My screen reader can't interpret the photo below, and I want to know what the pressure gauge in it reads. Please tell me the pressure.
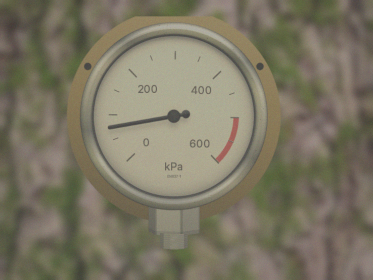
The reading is 75 kPa
